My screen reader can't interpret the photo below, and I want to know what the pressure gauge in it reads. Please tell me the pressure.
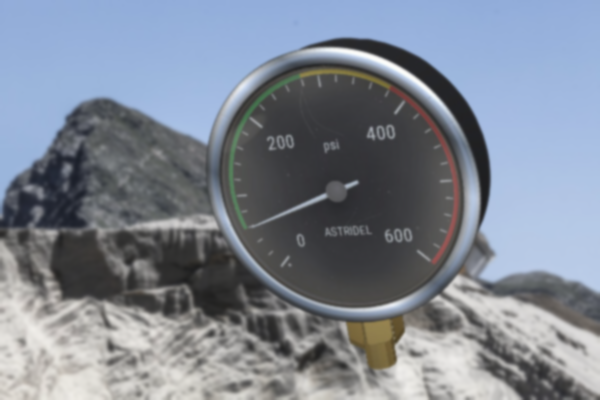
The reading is 60 psi
